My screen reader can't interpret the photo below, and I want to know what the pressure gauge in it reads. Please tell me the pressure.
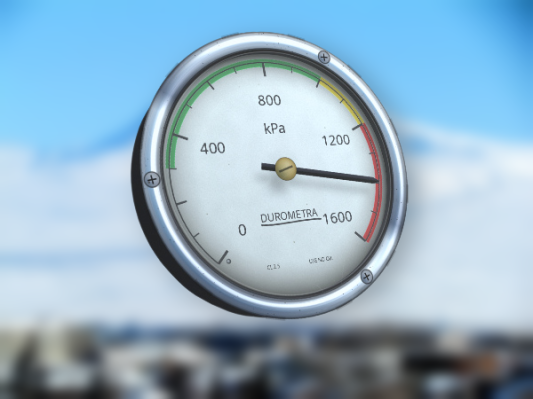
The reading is 1400 kPa
